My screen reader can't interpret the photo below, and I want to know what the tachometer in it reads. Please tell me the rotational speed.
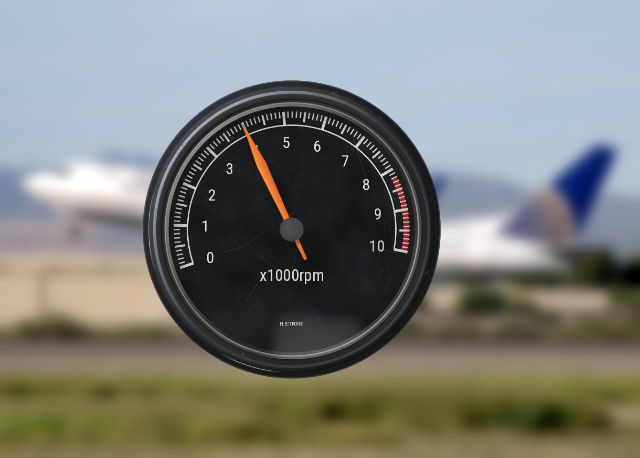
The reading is 4000 rpm
